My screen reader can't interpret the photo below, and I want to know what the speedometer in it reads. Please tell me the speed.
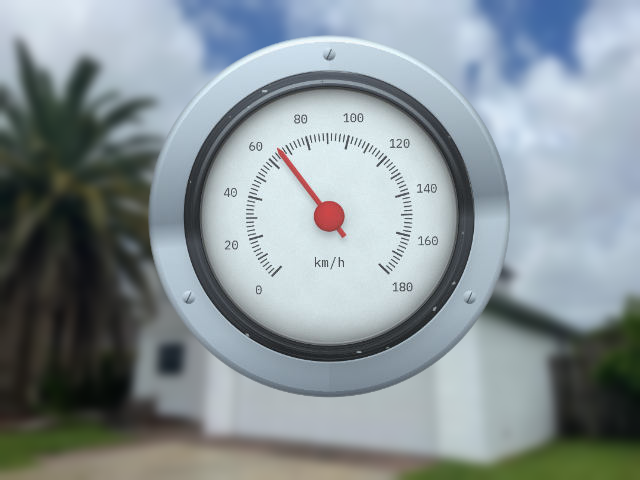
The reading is 66 km/h
